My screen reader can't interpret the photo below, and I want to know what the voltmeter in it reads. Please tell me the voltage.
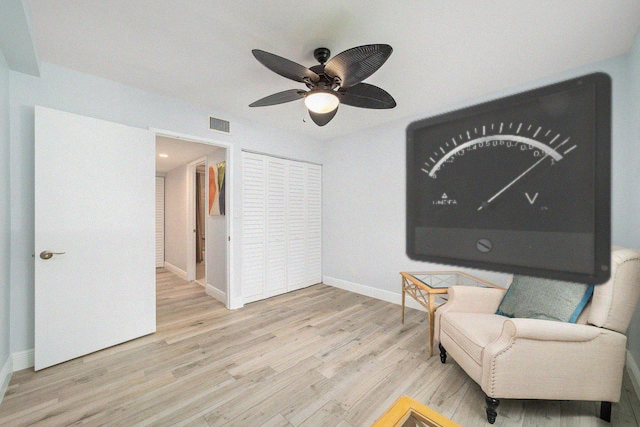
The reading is 0.95 V
